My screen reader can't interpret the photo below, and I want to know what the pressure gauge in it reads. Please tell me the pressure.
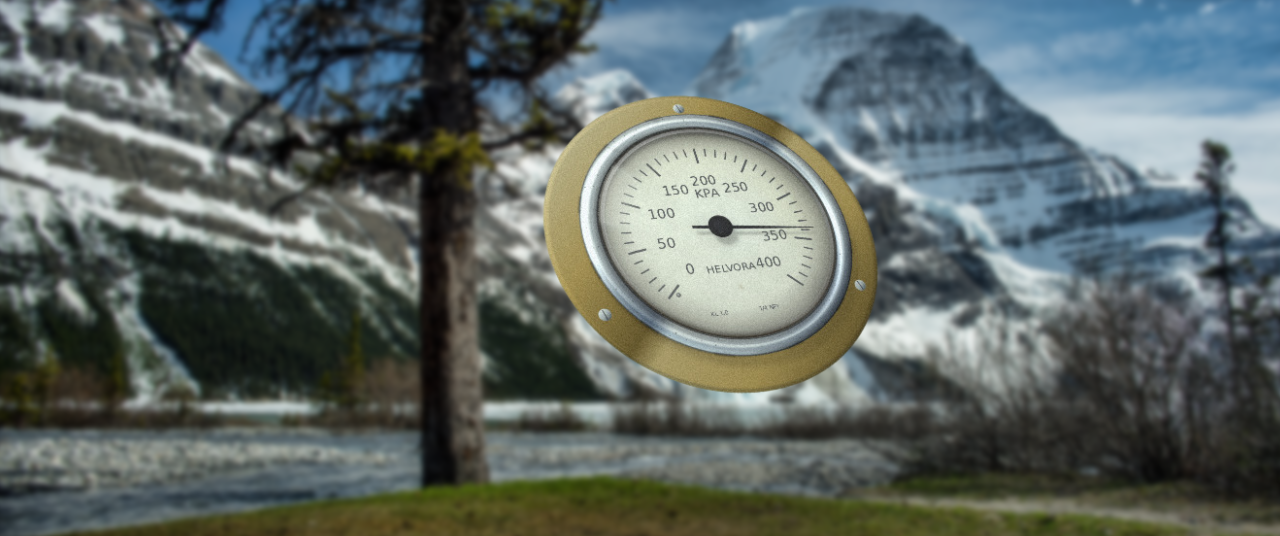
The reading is 340 kPa
